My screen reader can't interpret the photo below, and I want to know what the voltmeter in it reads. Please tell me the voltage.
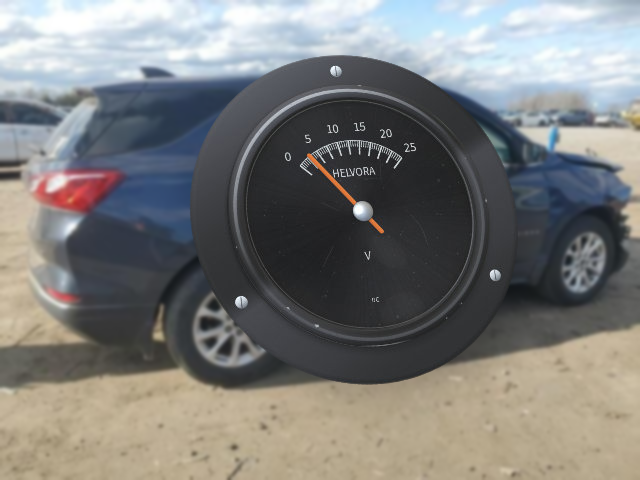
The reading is 2.5 V
